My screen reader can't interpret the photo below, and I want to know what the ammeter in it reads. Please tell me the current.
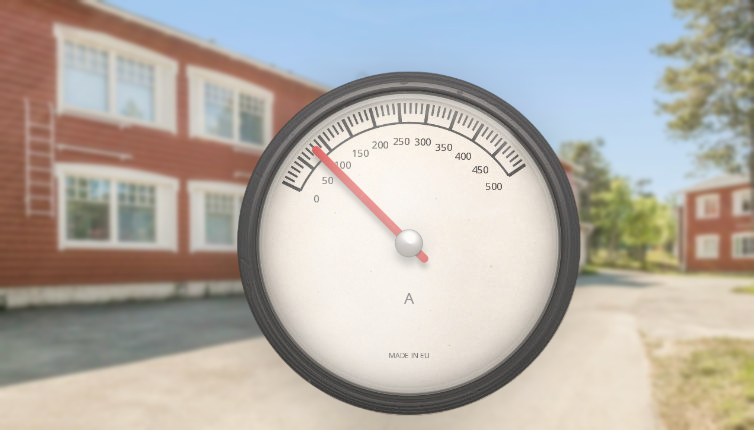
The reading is 80 A
